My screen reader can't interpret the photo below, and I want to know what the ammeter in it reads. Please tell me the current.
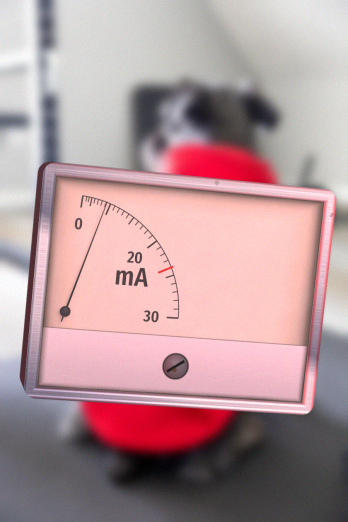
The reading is 9 mA
